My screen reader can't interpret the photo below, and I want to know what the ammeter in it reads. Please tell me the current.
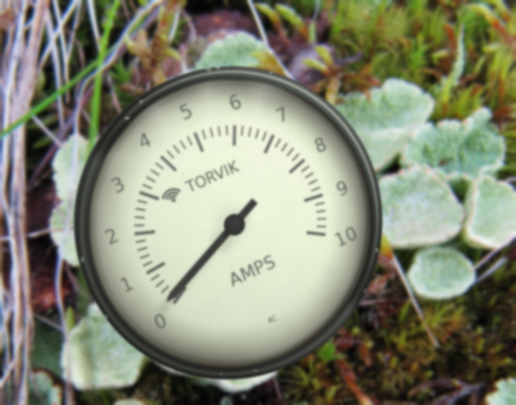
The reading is 0.2 A
